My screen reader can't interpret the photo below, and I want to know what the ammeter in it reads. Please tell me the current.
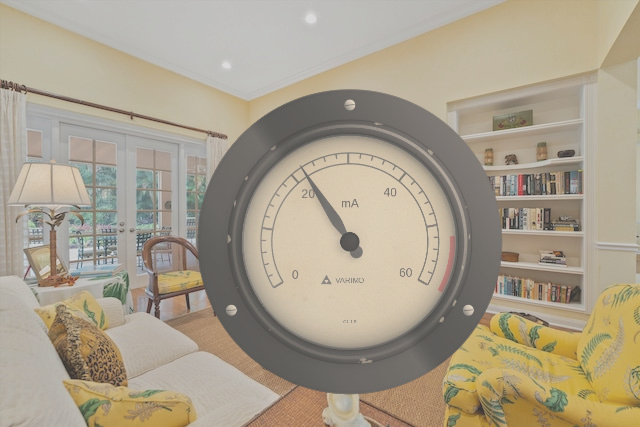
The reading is 22 mA
